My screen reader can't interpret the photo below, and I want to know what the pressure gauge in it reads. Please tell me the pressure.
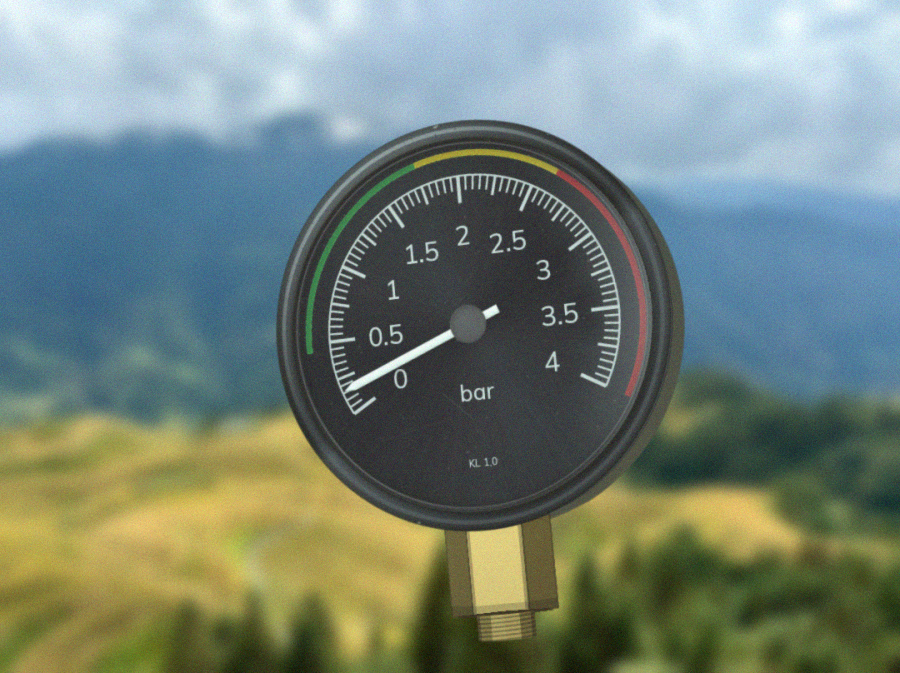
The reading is 0.15 bar
